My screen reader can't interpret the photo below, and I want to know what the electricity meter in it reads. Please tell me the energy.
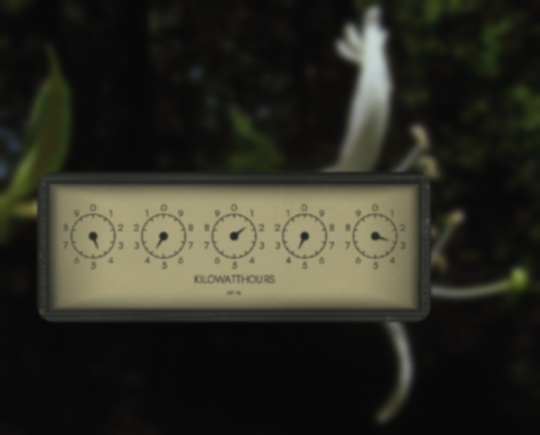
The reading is 44143 kWh
